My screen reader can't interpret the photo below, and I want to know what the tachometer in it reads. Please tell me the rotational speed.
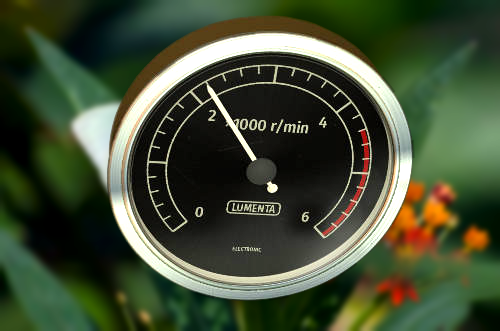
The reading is 2200 rpm
